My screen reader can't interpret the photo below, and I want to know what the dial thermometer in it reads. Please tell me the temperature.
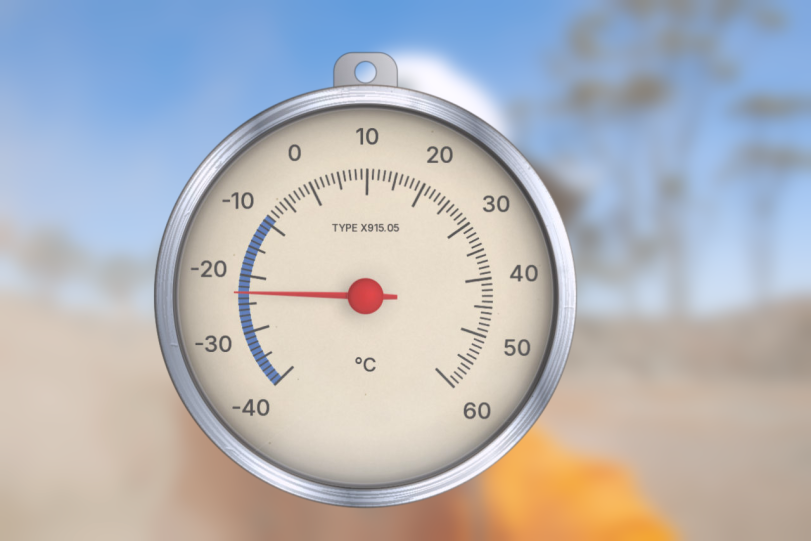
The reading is -23 °C
